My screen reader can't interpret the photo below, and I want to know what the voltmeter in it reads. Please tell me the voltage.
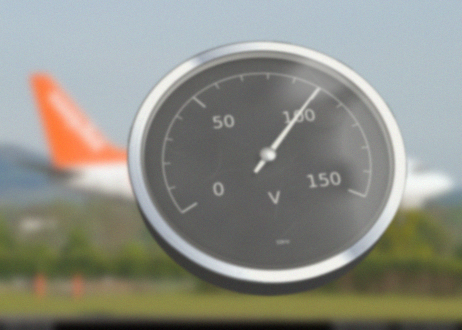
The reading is 100 V
